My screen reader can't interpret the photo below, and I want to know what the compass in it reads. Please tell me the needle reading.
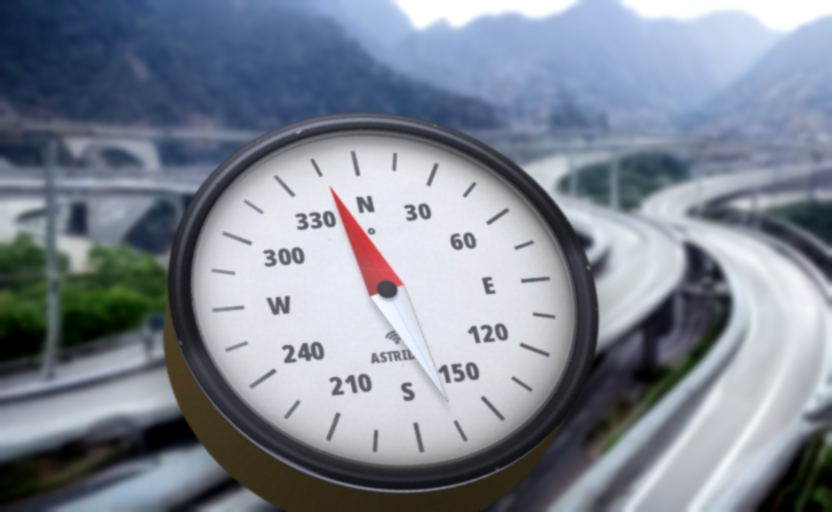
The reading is 345 °
